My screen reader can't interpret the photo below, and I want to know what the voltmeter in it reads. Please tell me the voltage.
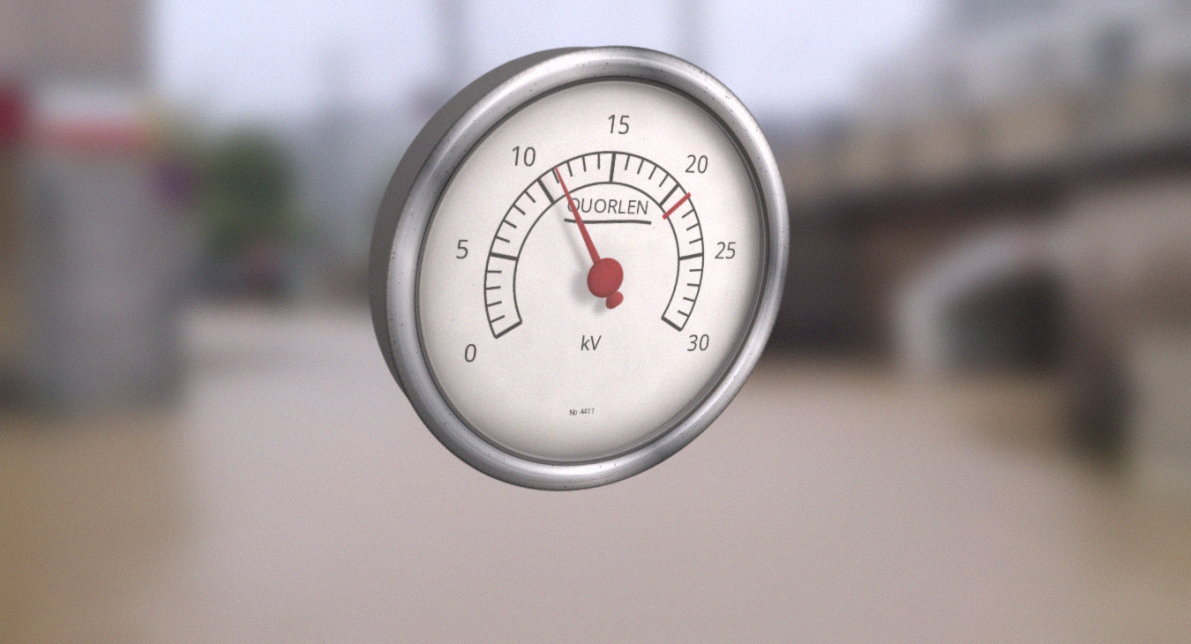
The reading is 11 kV
